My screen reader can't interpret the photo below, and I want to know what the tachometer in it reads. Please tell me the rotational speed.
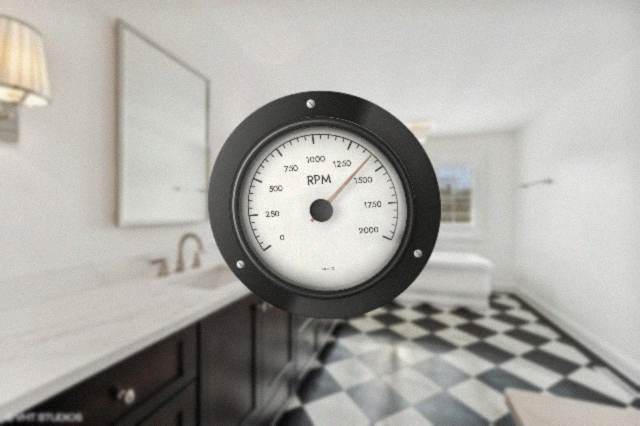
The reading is 1400 rpm
